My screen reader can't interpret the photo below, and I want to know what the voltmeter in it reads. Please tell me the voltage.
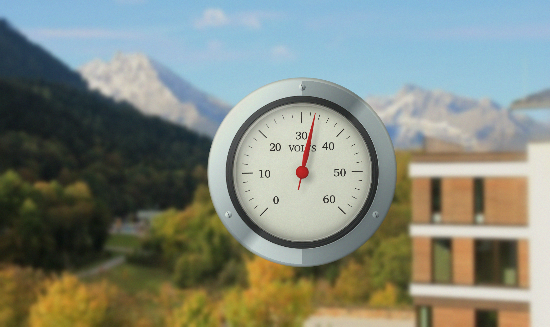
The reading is 33 V
